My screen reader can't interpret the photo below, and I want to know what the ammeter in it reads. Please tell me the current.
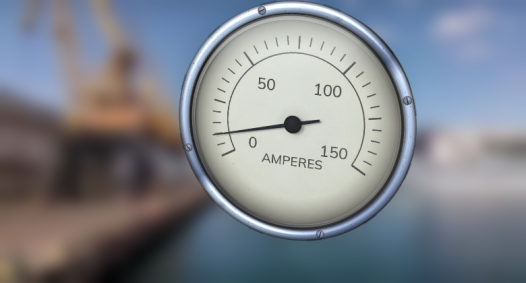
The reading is 10 A
